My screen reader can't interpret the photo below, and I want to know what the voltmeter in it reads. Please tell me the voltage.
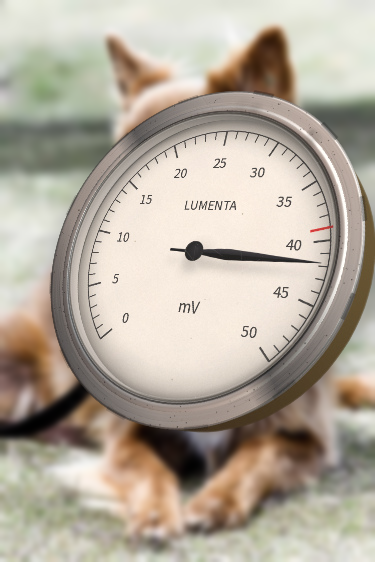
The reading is 42 mV
